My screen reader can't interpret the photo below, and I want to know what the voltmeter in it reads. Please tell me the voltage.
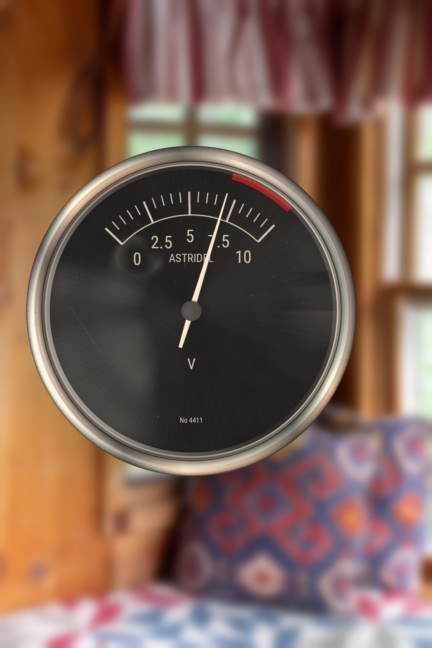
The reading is 7 V
